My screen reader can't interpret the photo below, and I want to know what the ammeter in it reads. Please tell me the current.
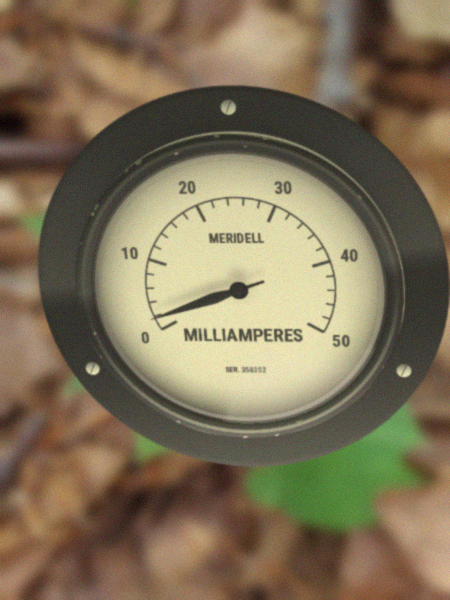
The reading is 2 mA
